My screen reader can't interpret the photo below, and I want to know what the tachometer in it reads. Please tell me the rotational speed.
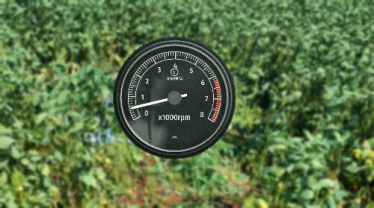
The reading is 500 rpm
